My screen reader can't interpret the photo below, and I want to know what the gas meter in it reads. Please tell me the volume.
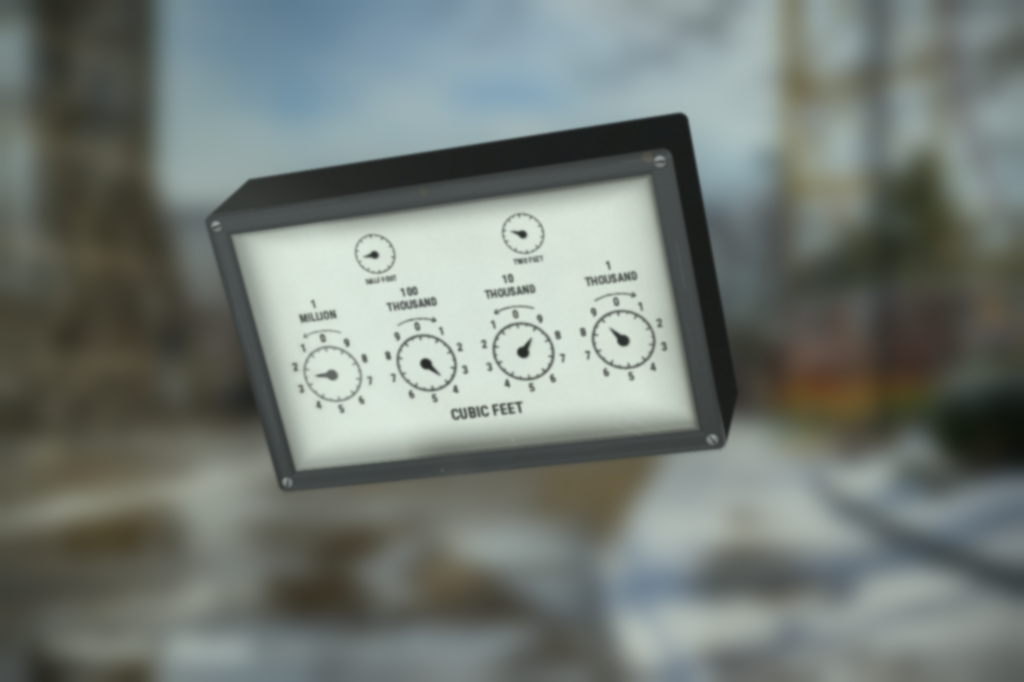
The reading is 238900 ft³
